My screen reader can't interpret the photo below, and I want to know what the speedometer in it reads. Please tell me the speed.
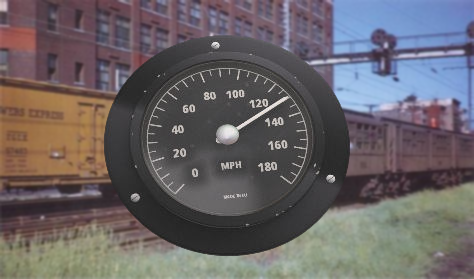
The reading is 130 mph
